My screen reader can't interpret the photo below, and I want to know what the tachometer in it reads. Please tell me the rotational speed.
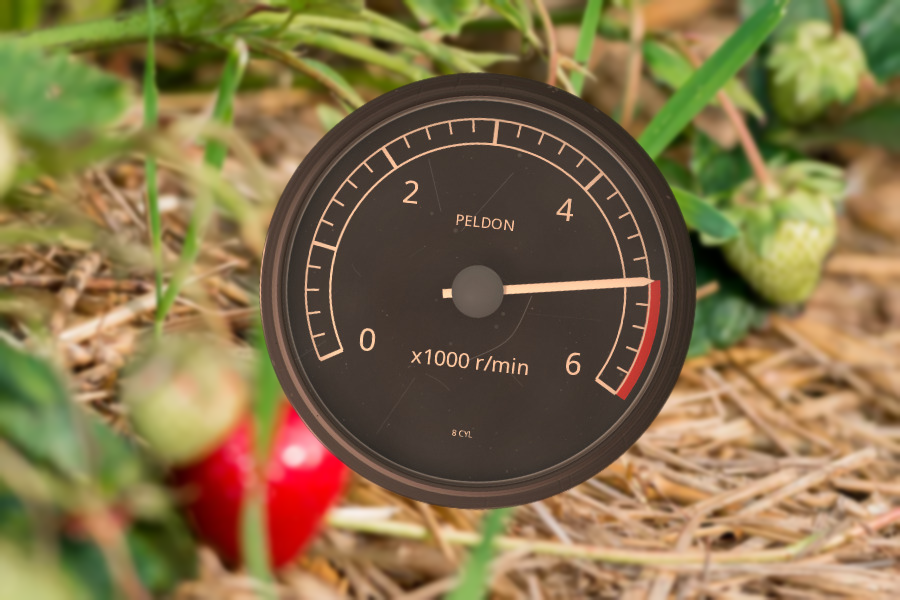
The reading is 5000 rpm
